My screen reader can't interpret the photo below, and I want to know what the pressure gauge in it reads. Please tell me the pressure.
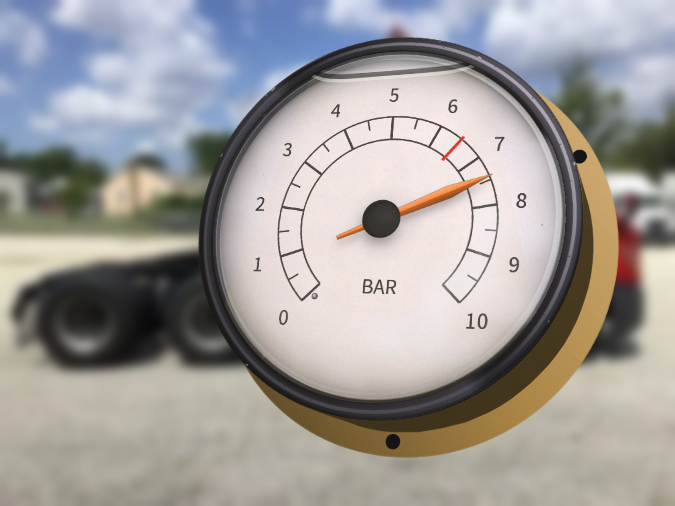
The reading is 7.5 bar
